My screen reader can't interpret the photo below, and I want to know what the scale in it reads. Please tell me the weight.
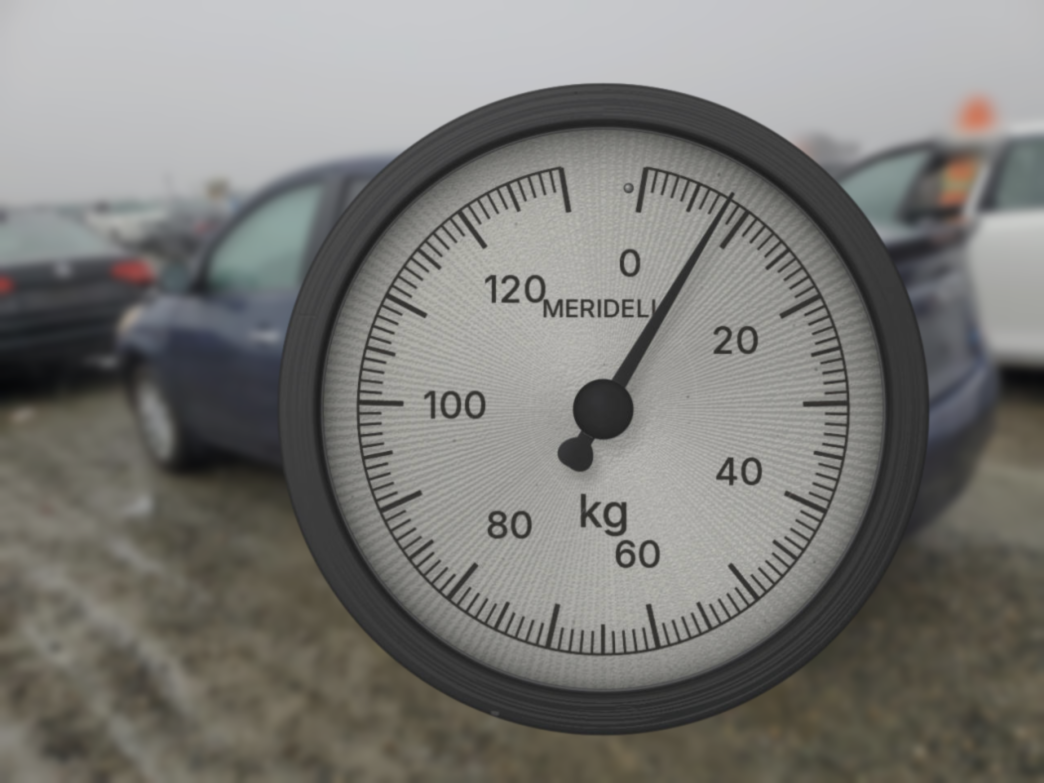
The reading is 8 kg
